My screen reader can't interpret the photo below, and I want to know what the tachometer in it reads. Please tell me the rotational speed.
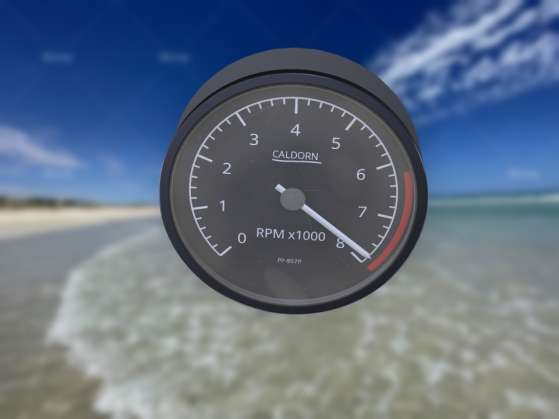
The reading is 7800 rpm
